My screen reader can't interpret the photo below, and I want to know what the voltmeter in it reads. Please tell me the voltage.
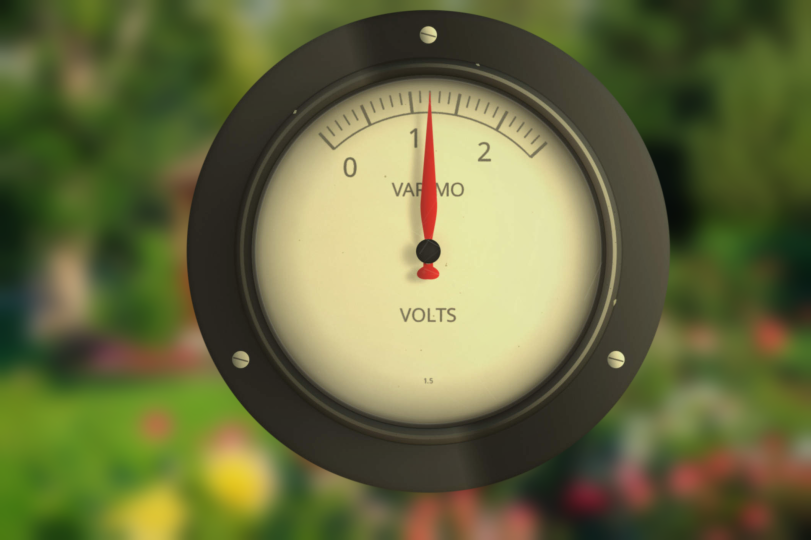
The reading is 1.2 V
